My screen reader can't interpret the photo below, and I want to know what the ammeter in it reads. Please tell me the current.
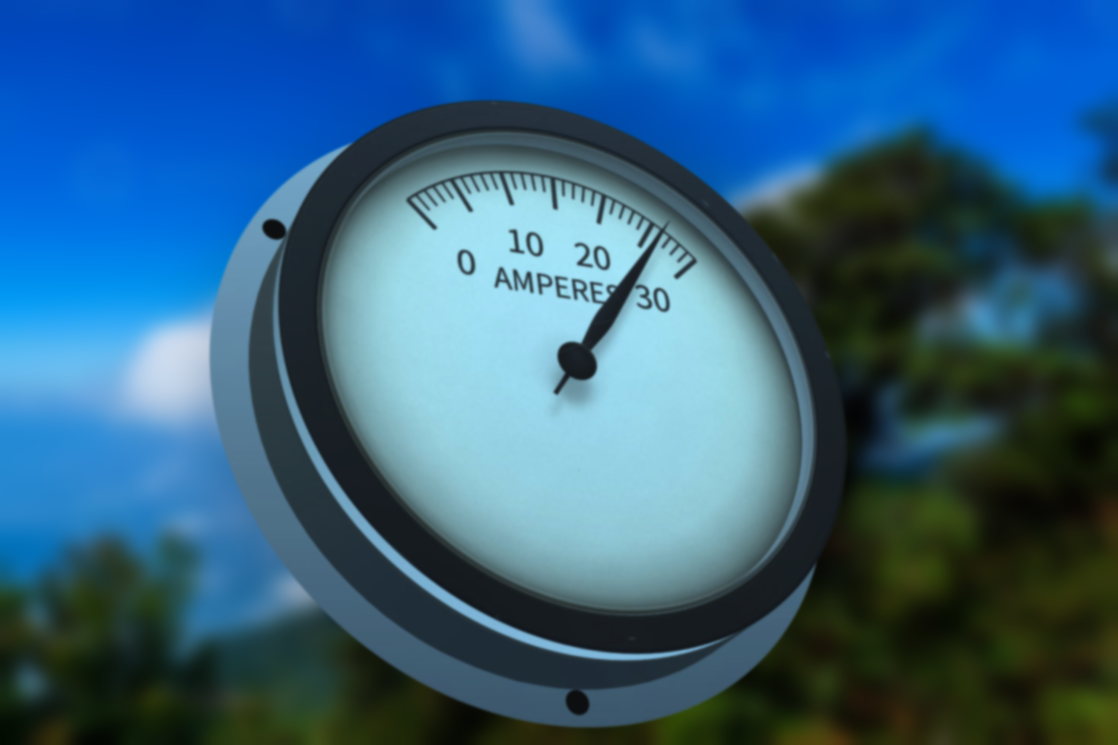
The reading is 26 A
